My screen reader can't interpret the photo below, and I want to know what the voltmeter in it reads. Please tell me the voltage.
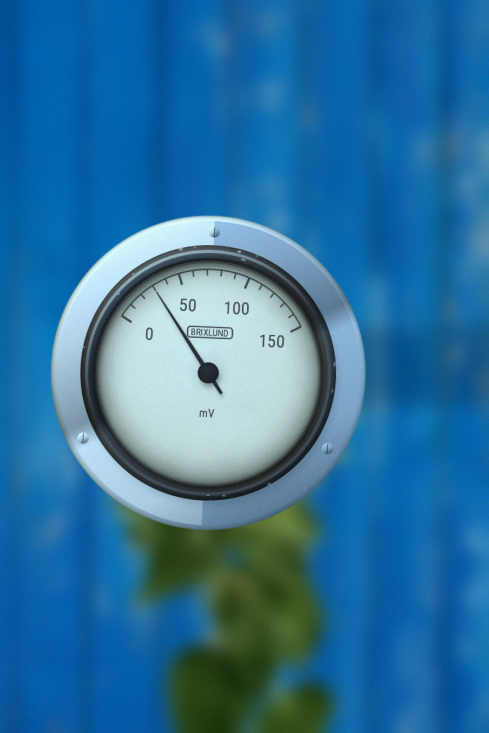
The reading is 30 mV
